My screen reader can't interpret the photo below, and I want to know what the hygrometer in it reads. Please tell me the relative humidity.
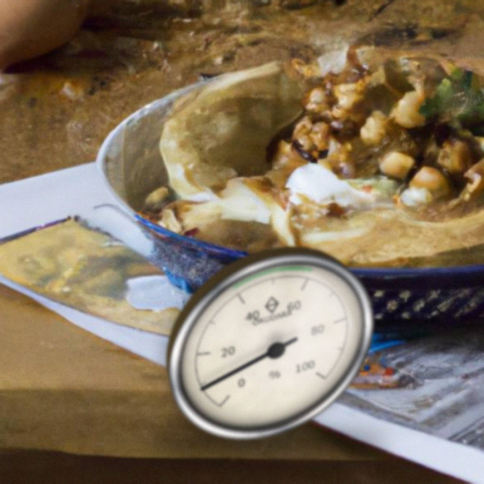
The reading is 10 %
